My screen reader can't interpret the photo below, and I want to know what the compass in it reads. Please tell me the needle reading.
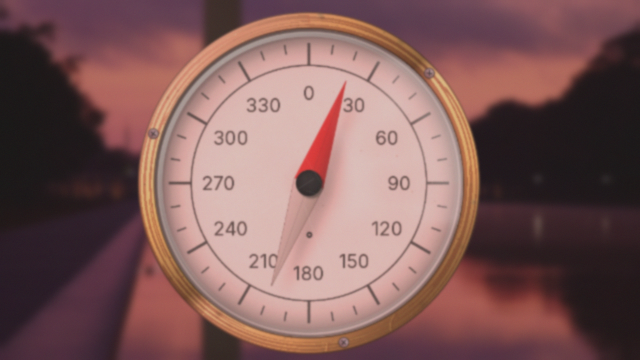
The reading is 20 °
